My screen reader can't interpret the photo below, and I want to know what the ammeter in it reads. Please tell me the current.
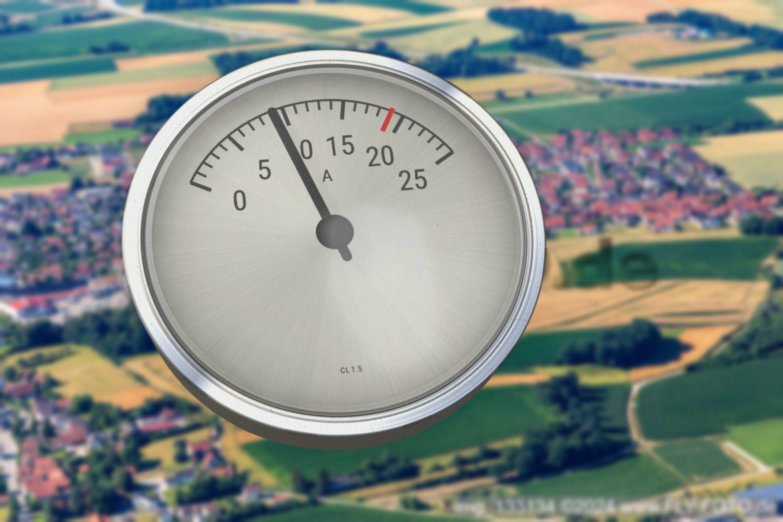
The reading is 9 A
